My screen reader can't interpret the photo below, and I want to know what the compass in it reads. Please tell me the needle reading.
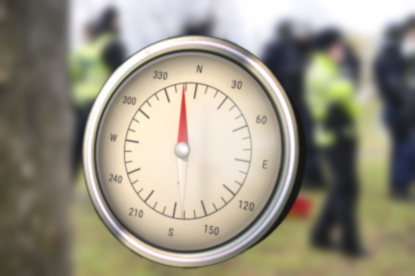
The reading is 350 °
